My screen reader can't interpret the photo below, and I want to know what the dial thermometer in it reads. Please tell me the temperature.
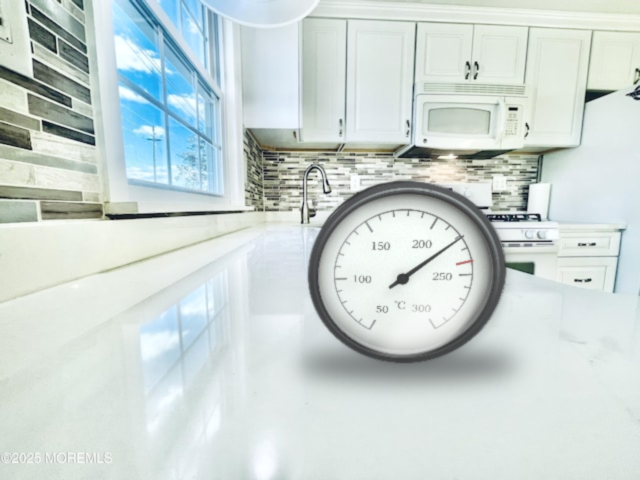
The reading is 220 °C
